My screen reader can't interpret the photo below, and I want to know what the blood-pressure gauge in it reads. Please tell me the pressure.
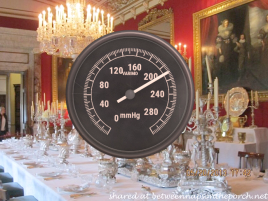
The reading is 210 mmHg
